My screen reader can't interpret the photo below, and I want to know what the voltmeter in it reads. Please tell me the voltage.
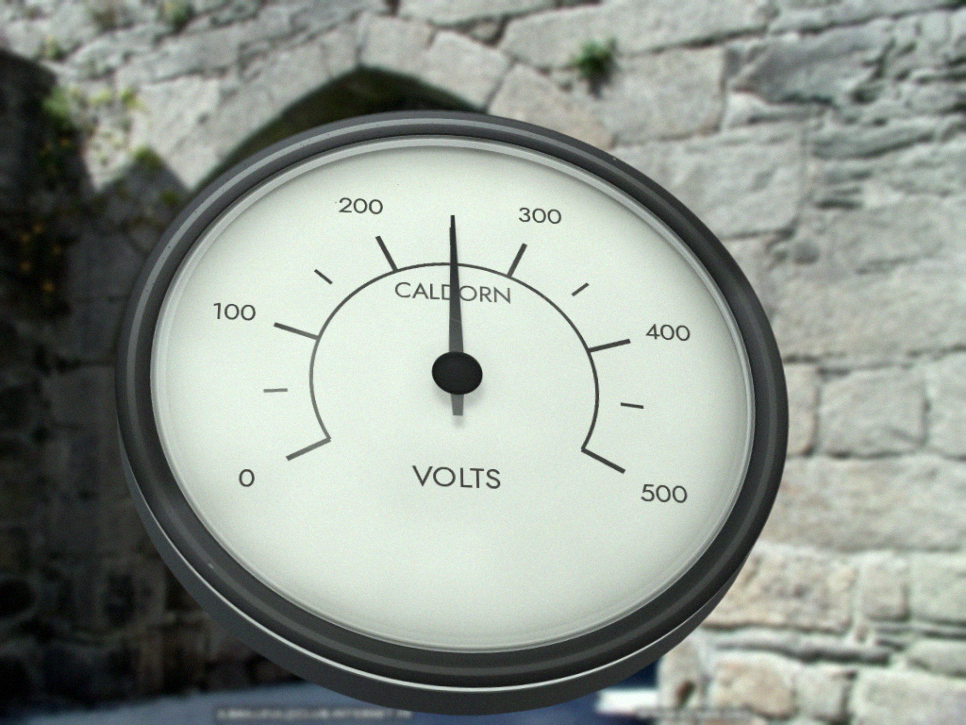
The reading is 250 V
